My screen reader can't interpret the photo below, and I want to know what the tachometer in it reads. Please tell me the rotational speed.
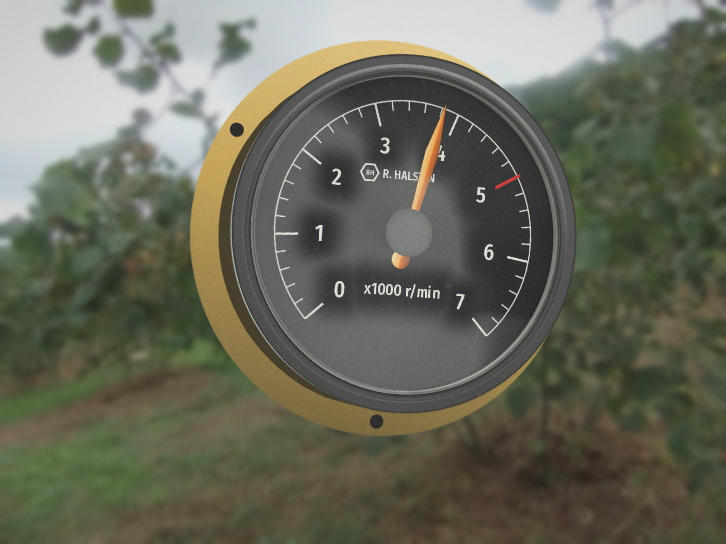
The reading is 3800 rpm
